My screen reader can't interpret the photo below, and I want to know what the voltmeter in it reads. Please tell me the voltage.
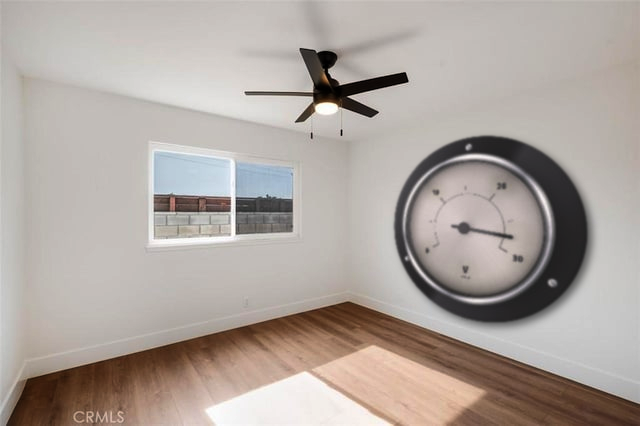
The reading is 27.5 V
